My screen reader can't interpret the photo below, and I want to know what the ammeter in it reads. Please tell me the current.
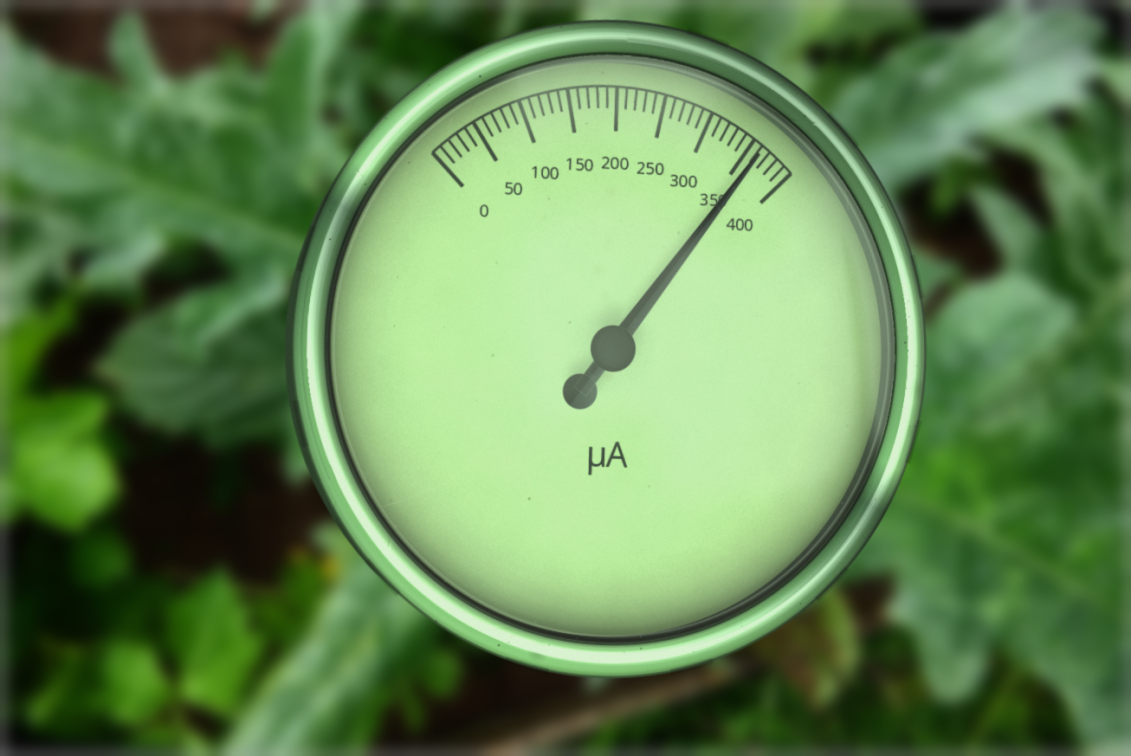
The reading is 360 µA
